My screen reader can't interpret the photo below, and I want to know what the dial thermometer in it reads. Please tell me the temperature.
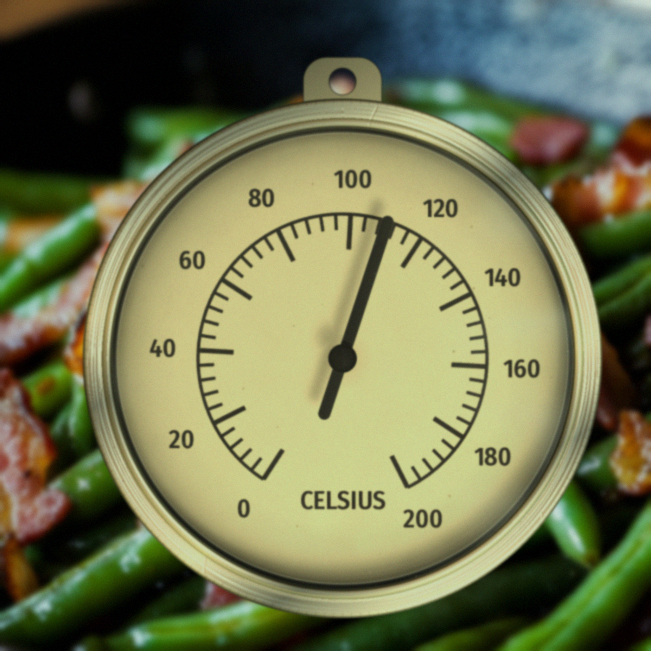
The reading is 110 °C
